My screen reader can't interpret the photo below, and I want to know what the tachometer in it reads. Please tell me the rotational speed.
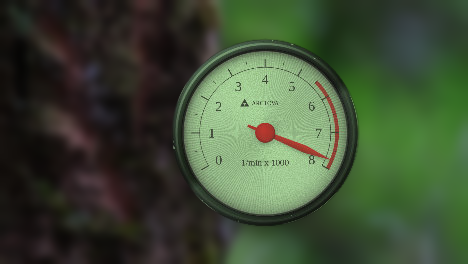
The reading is 7750 rpm
